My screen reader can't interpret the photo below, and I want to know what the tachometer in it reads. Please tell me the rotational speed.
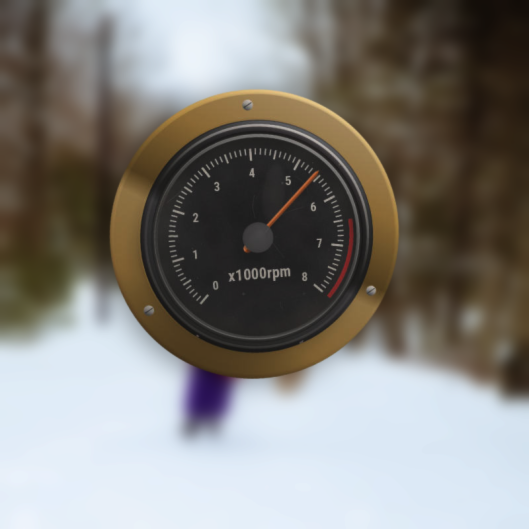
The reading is 5400 rpm
